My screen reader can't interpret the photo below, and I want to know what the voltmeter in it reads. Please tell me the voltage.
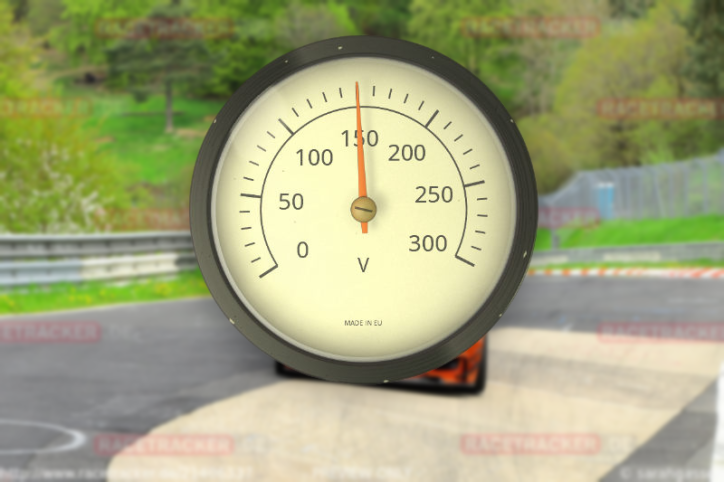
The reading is 150 V
